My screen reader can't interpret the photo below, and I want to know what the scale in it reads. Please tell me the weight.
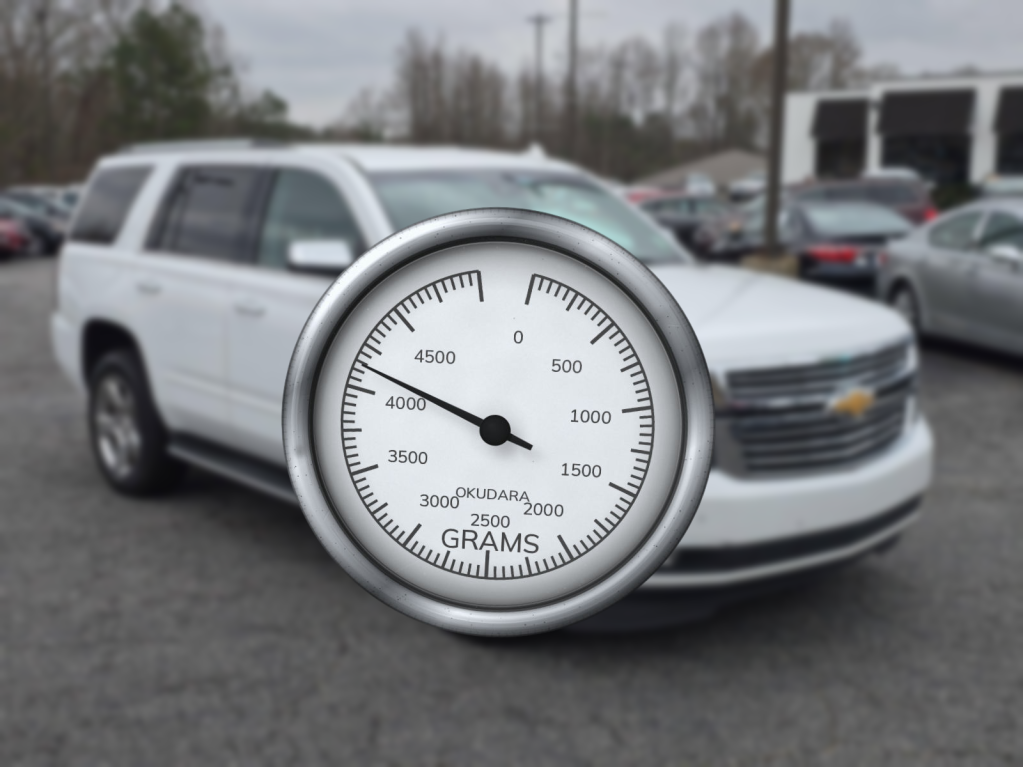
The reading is 4150 g
